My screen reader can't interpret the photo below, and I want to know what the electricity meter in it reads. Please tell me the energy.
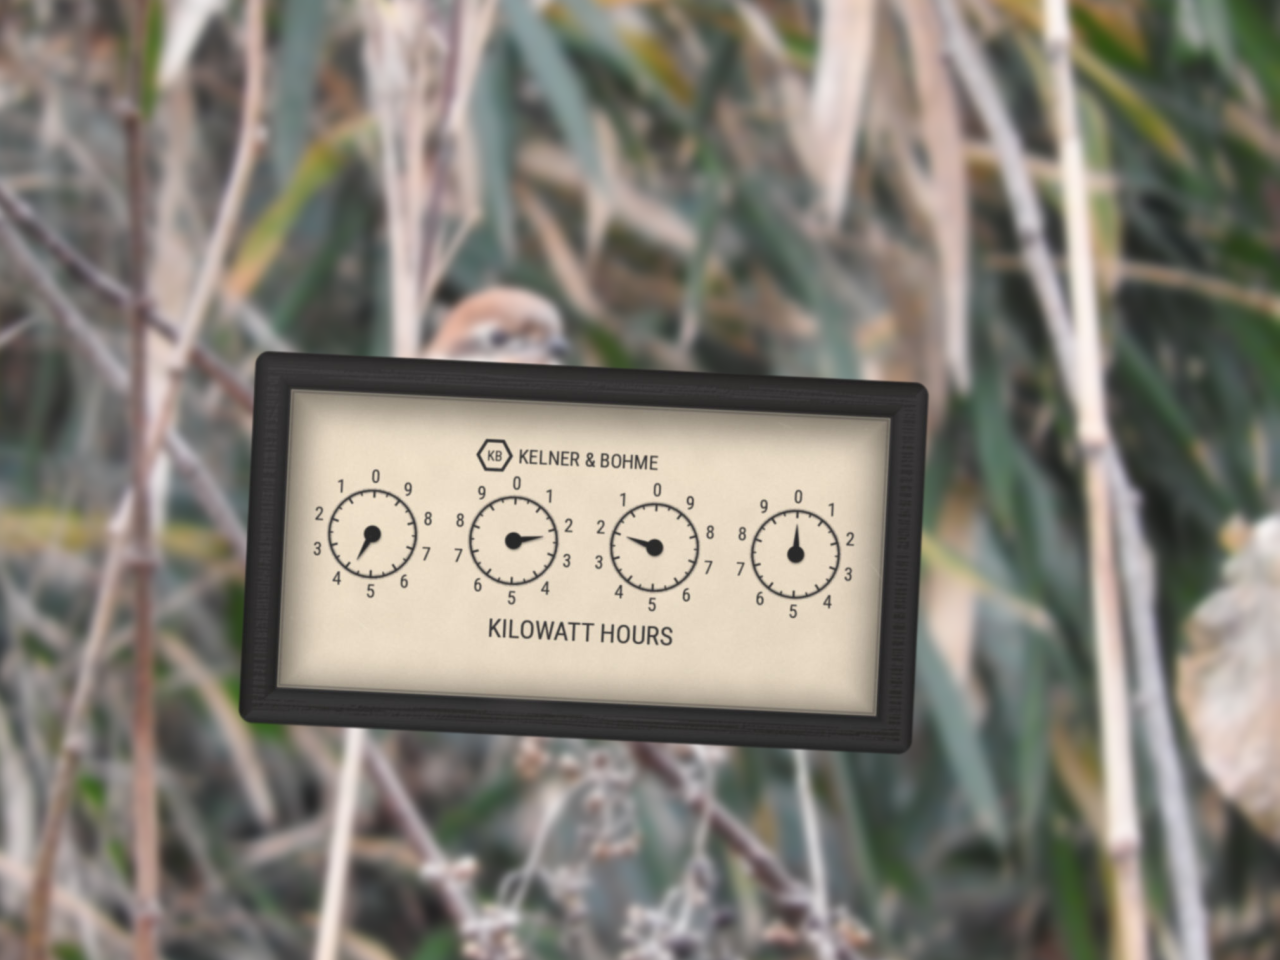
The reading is 4220 kWh
